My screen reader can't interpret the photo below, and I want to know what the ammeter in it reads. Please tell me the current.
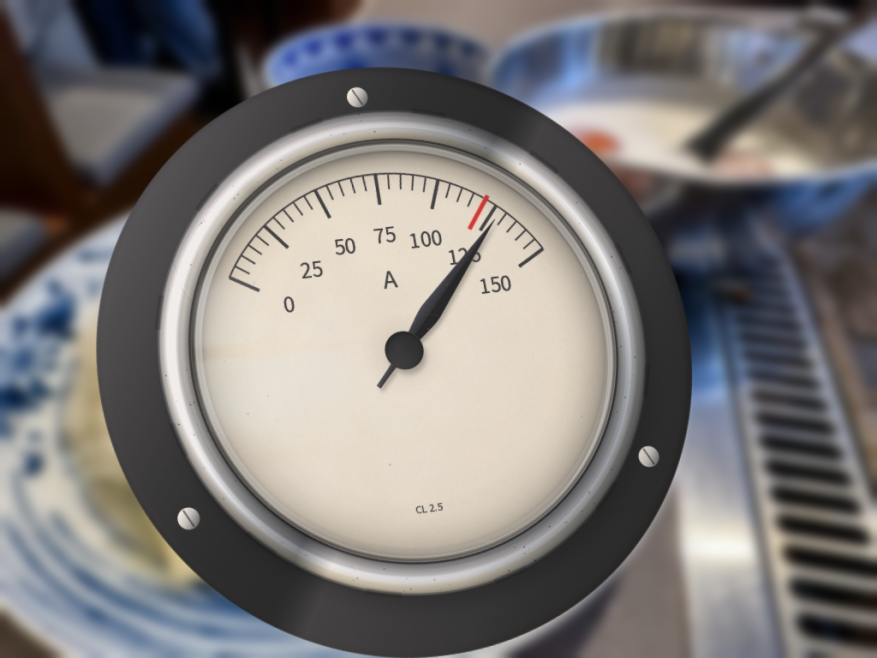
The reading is 127.5 A
